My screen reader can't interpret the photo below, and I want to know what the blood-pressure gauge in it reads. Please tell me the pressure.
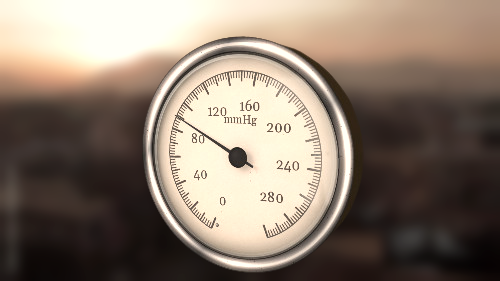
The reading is 90 mmHg
